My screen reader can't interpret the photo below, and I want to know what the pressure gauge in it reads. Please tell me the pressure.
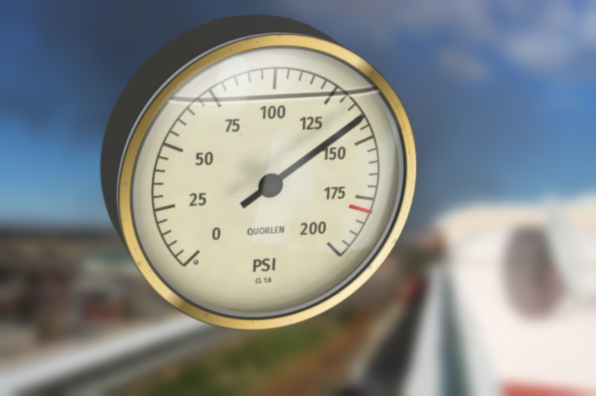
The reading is 140 psi
